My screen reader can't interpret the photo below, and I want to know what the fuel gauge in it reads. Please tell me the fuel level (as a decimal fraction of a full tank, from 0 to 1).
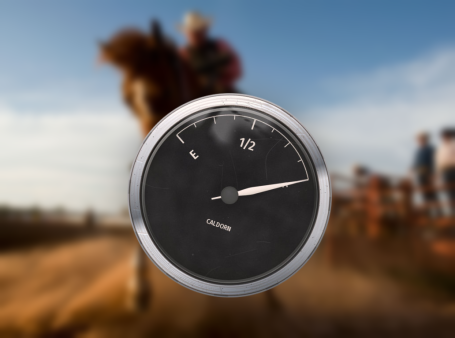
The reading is 1
